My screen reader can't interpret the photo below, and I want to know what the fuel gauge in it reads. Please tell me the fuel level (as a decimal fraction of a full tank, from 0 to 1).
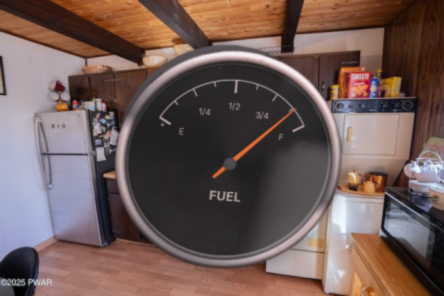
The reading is 0.875
